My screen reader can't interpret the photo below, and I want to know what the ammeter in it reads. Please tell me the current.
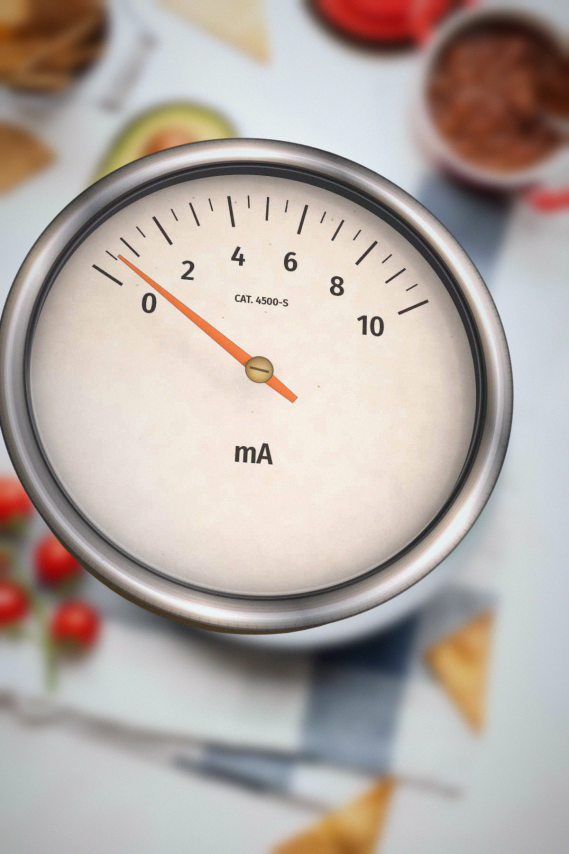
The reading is 0.5 mA
